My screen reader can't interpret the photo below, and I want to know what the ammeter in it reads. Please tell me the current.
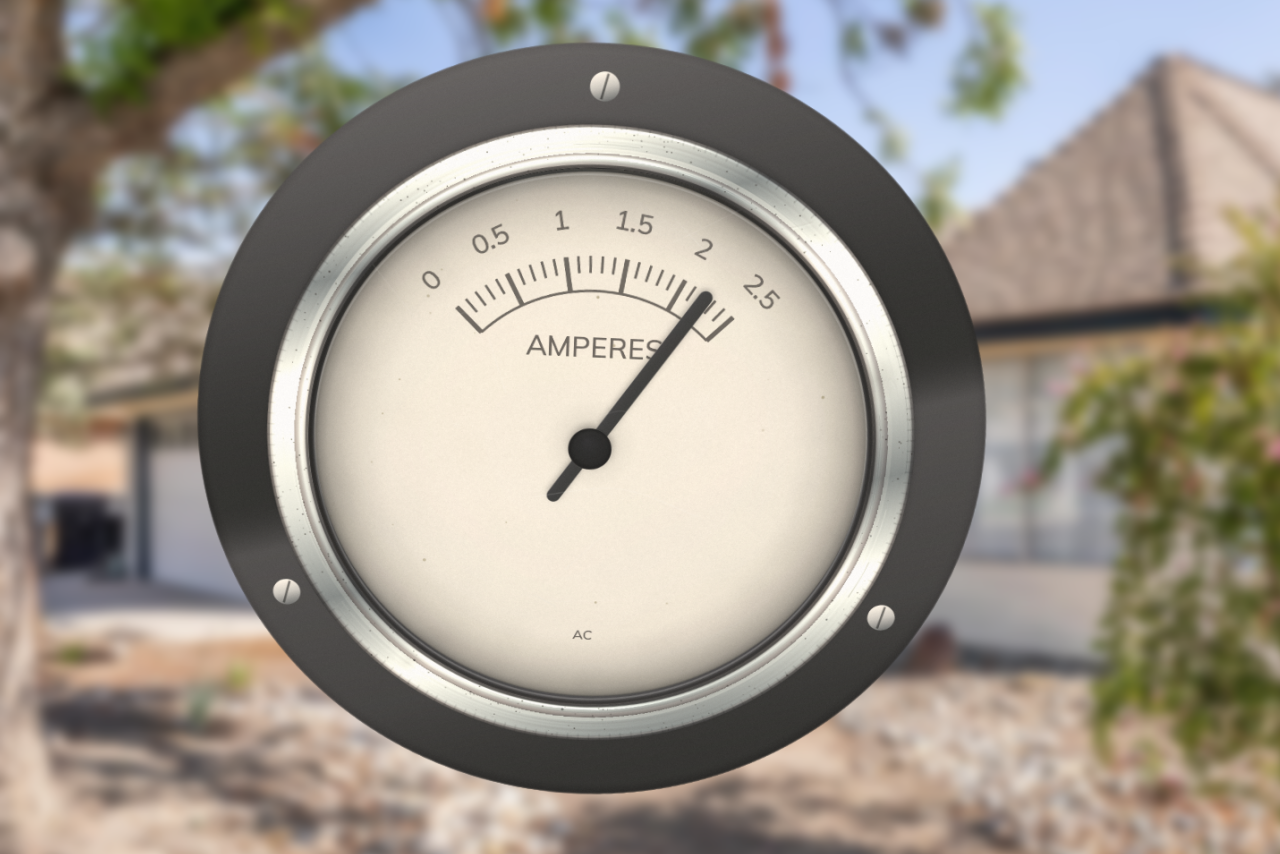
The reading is 2.2 A
